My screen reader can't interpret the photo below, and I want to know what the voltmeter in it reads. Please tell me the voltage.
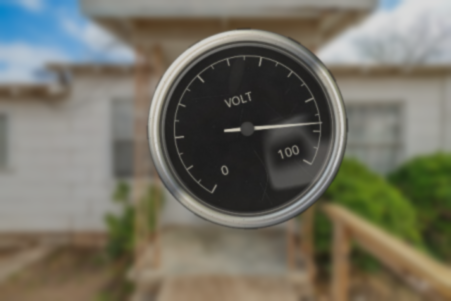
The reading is 87.5 V
